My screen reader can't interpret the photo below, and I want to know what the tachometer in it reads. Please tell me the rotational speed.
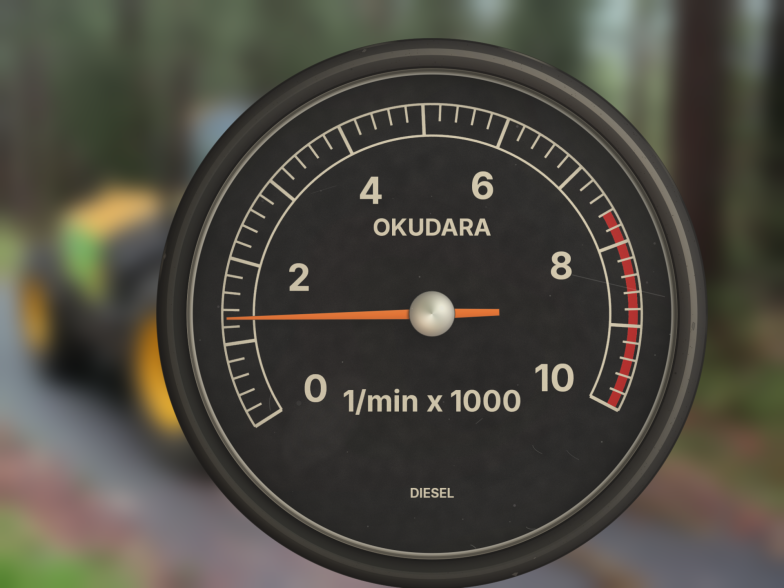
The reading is 1300 rpm
